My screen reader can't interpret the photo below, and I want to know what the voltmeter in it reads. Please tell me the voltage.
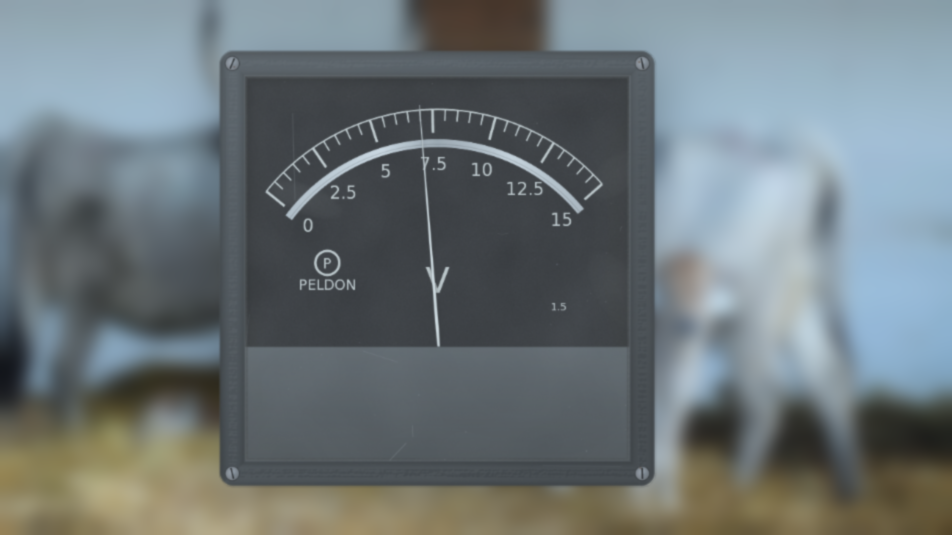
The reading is 7 V
